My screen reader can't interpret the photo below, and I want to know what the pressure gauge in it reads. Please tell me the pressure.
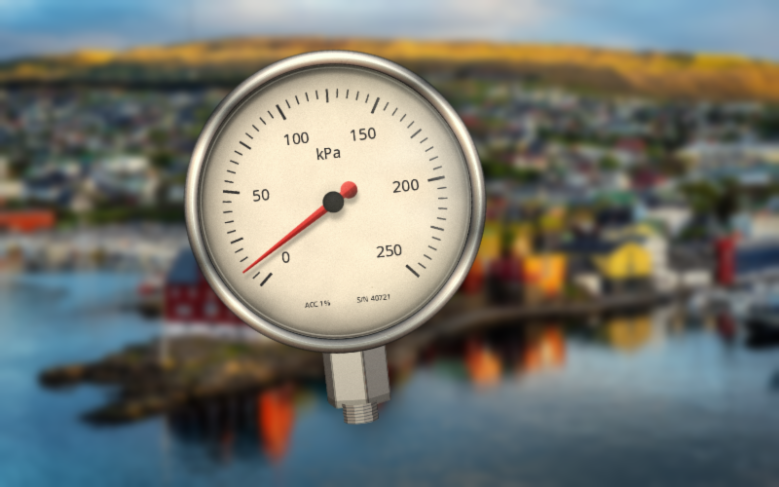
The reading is 10 kPa
